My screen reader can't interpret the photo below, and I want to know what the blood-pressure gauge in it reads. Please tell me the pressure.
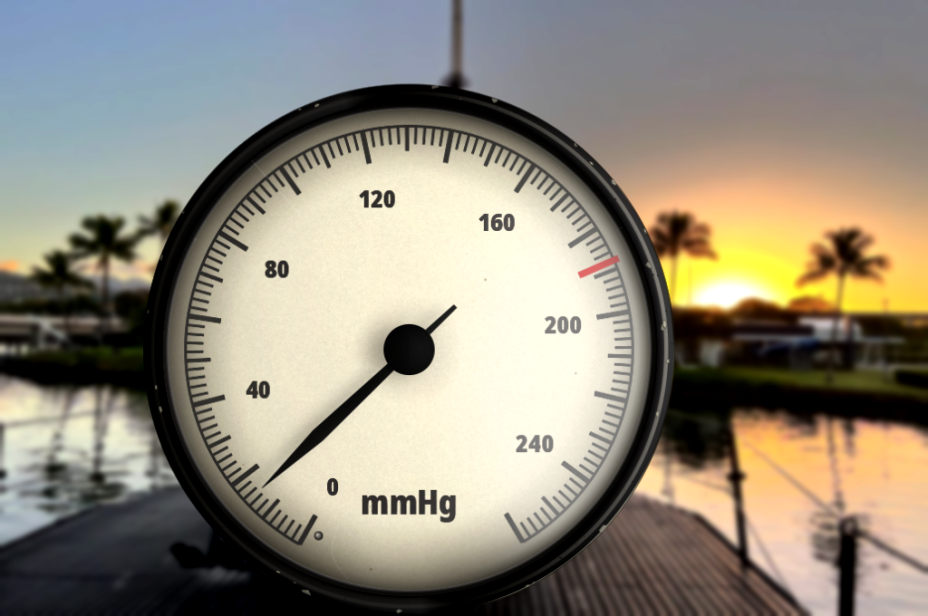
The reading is 15 mmHg
